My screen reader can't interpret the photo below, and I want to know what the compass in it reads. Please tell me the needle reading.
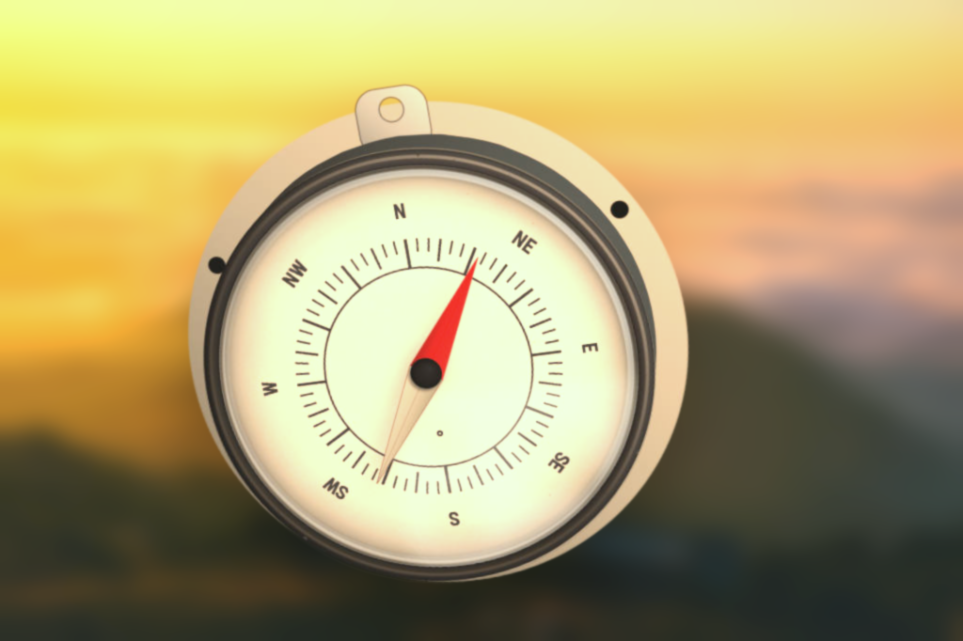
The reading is 32.5 °
